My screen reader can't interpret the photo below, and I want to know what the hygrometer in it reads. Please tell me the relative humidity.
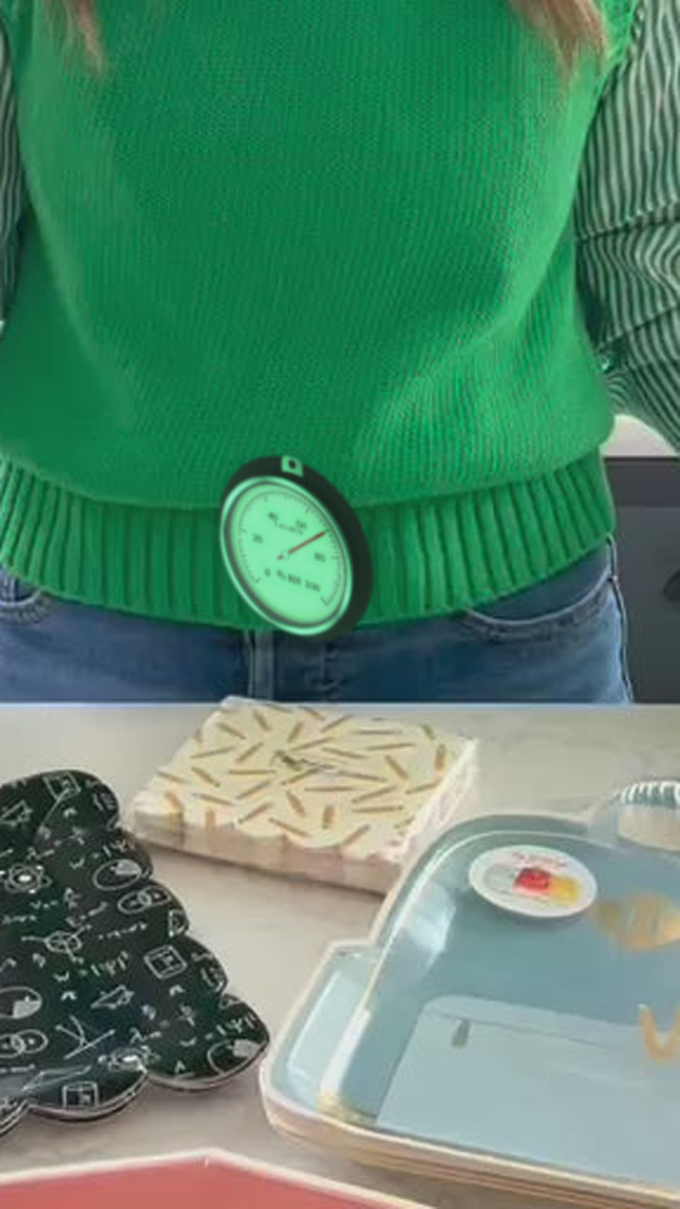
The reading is 70 %
